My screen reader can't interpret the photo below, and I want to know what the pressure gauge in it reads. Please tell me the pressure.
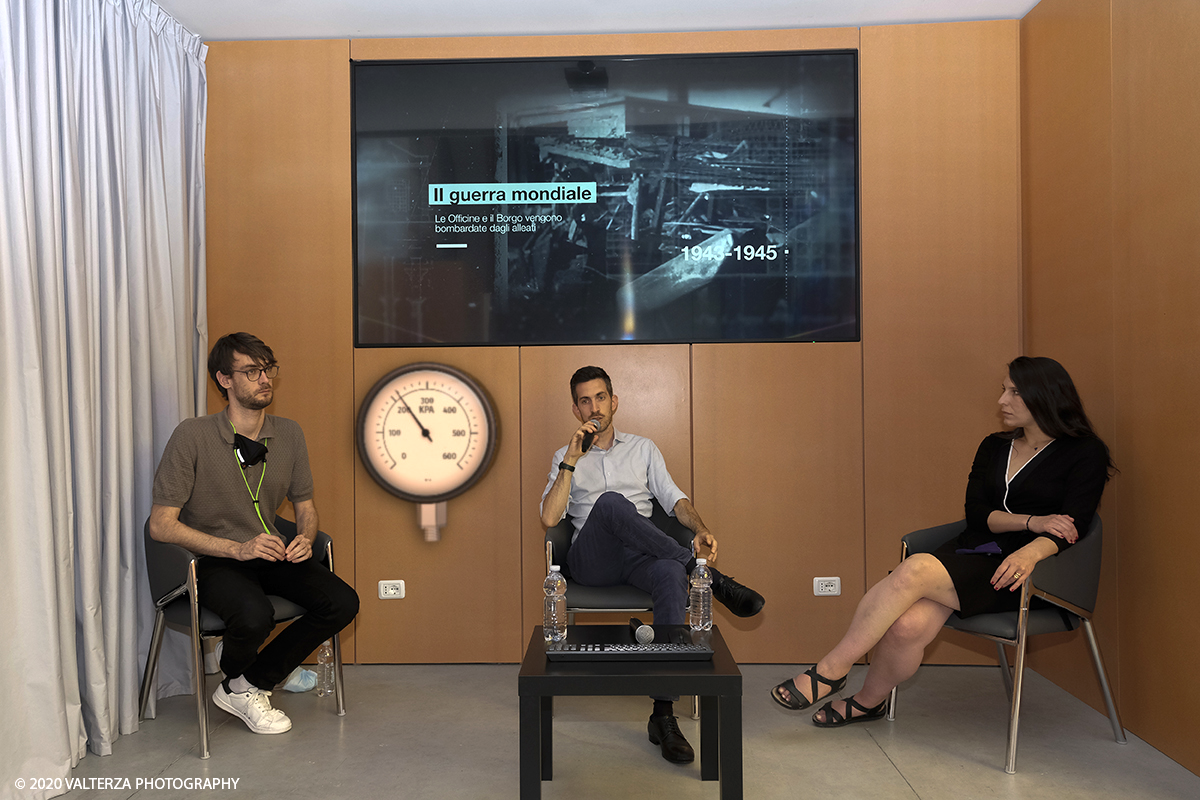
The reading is 220 kPa
